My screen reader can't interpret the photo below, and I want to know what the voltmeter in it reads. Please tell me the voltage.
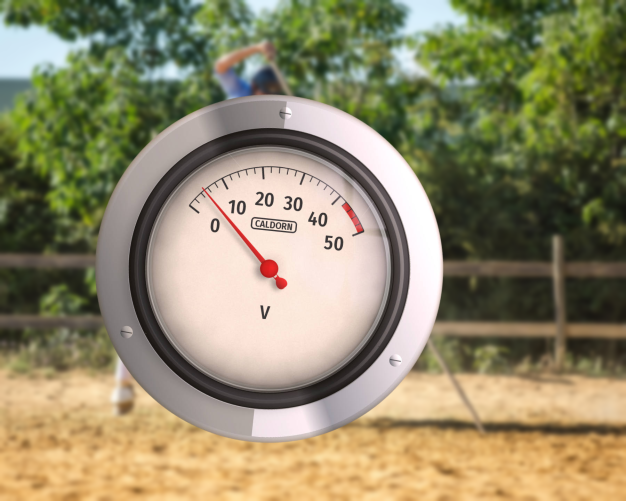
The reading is 5 V
